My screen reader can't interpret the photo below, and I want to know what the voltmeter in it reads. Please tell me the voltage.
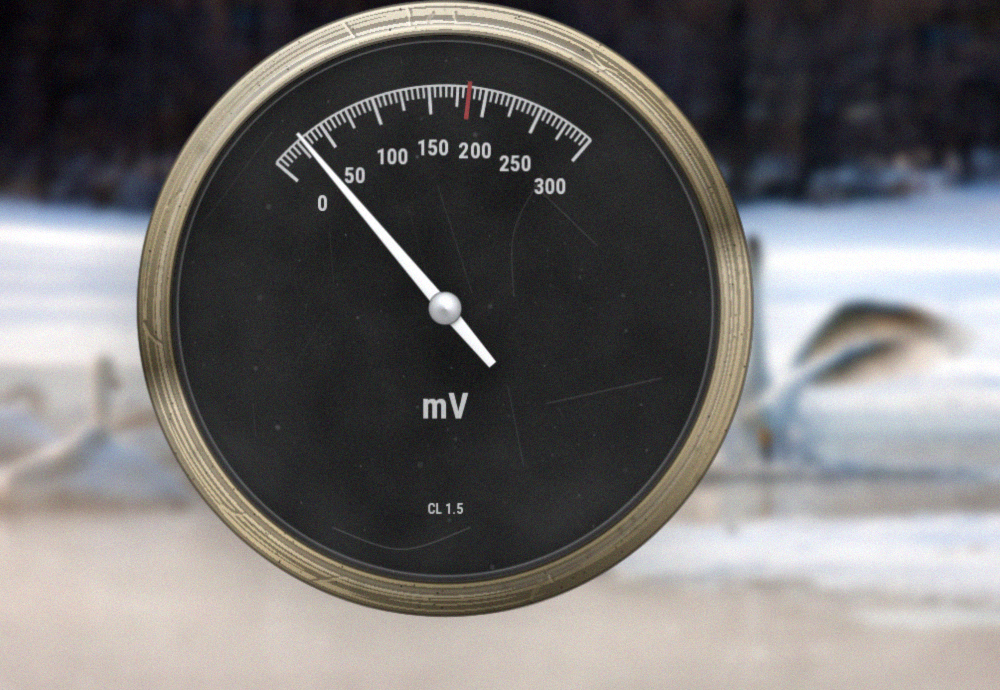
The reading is 30 mV
